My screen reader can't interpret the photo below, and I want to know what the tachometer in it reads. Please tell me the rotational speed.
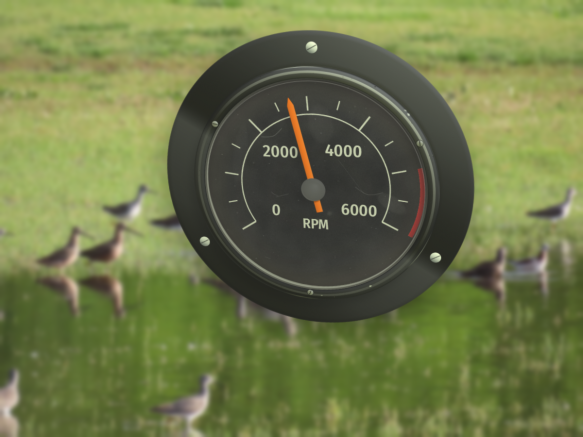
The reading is 2750 rpm
